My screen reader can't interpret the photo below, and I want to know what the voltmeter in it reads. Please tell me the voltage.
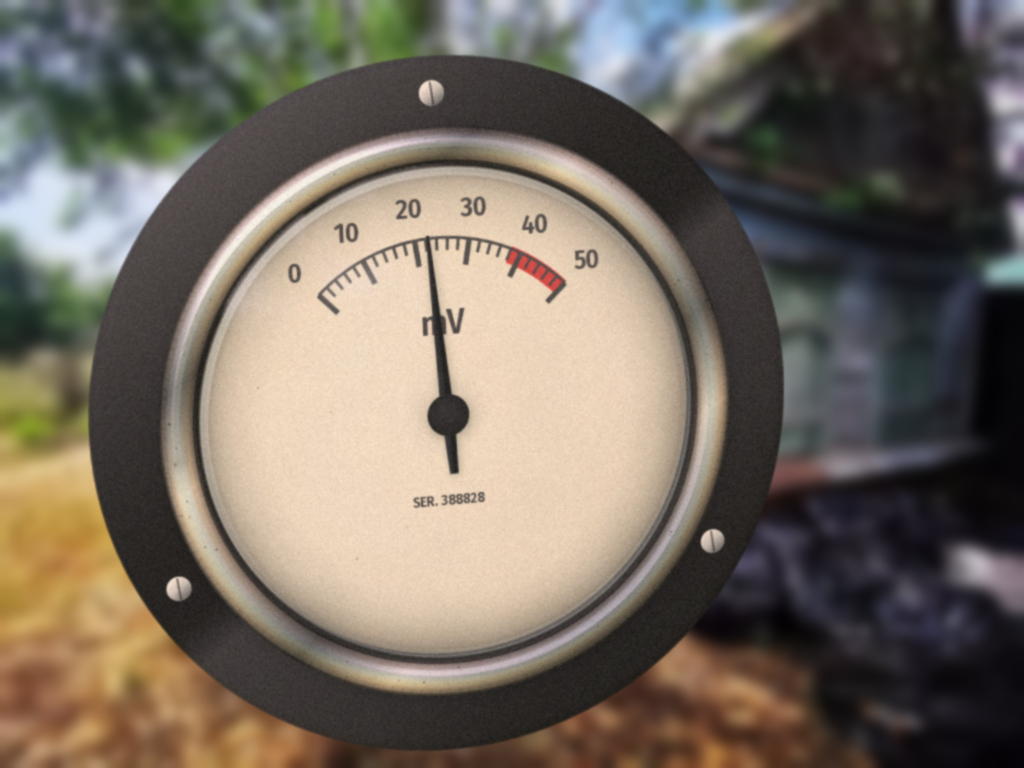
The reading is 22 mV
